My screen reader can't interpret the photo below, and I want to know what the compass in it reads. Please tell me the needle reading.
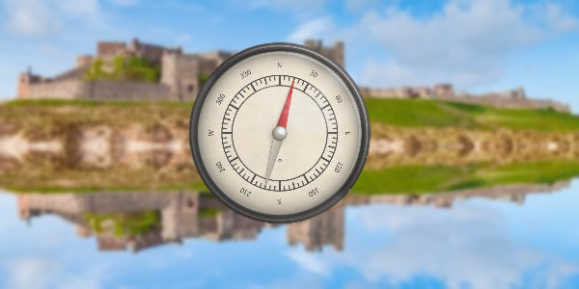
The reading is 15 °
